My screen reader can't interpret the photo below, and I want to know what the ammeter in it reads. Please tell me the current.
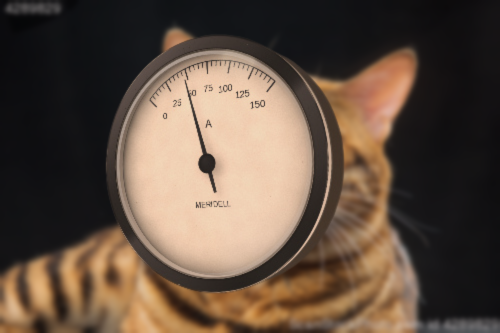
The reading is 50 A
